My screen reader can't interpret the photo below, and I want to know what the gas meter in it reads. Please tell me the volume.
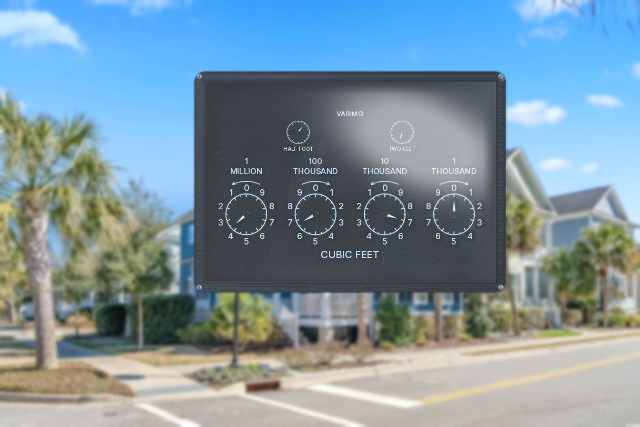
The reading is 367000 ft³
